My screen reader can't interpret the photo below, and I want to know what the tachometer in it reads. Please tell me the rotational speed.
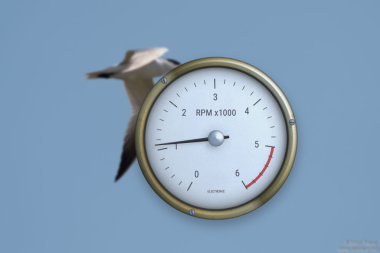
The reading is 1100 rpm
